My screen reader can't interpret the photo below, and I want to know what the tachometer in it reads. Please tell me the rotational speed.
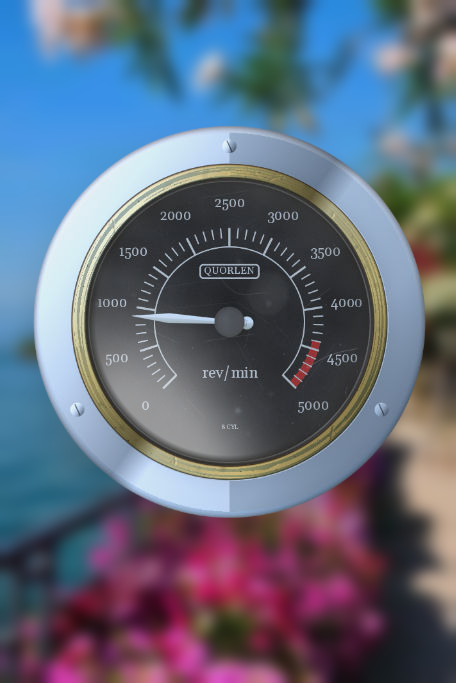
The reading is 900 rpm
